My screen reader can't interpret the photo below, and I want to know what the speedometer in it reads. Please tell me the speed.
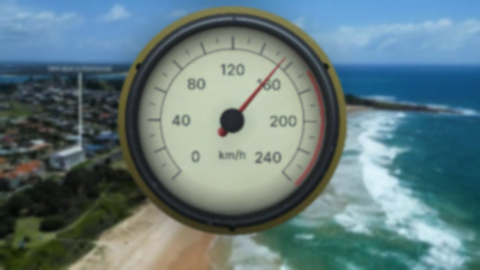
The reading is 155 km/h
